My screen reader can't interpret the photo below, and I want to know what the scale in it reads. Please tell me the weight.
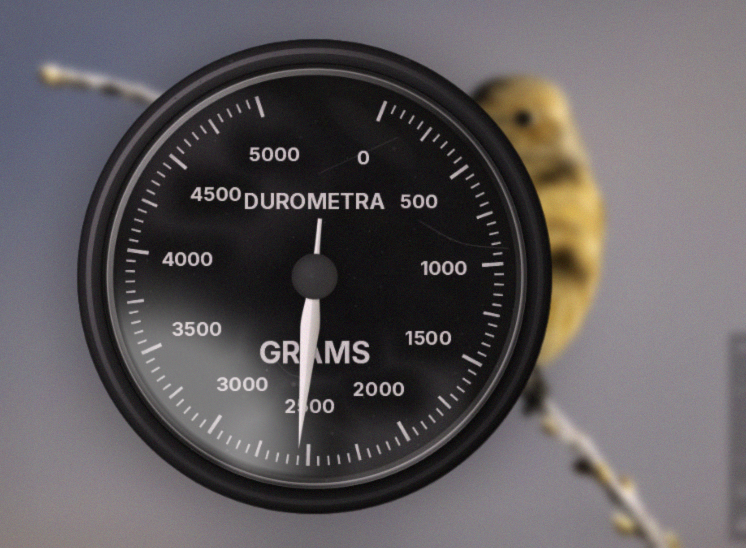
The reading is 2550 g
